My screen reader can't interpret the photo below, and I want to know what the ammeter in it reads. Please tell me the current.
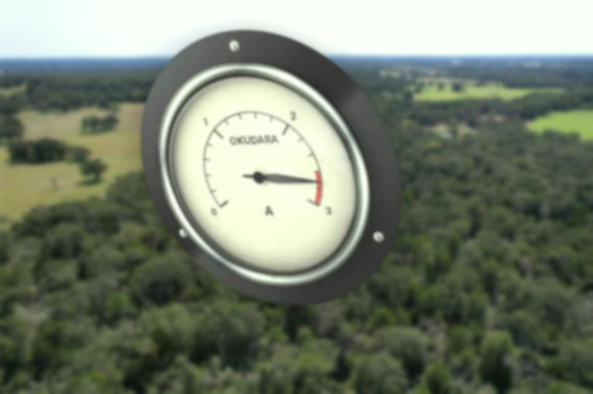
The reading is 2.7 A
